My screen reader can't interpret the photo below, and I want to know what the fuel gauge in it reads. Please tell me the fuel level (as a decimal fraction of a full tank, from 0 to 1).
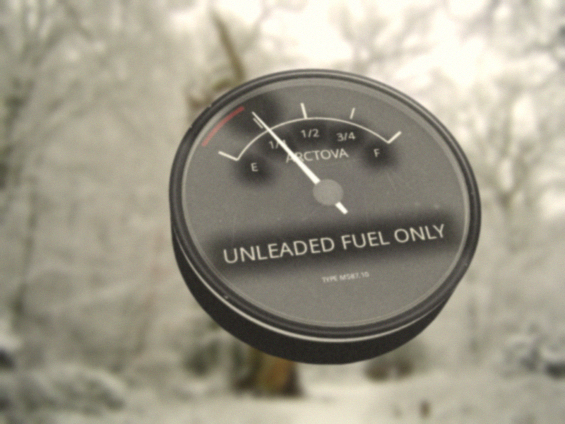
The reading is 0.25
